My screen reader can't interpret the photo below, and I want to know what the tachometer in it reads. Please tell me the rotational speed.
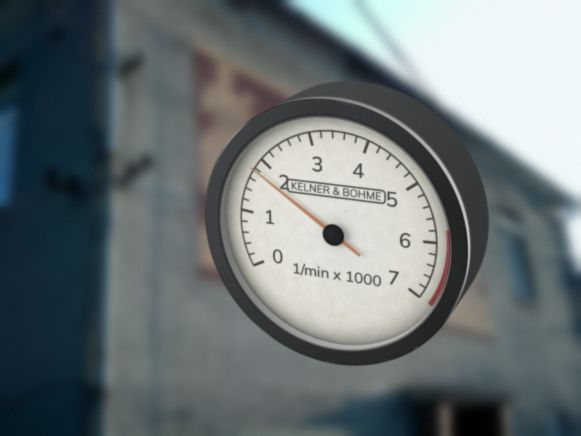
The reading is 1800 rpm
